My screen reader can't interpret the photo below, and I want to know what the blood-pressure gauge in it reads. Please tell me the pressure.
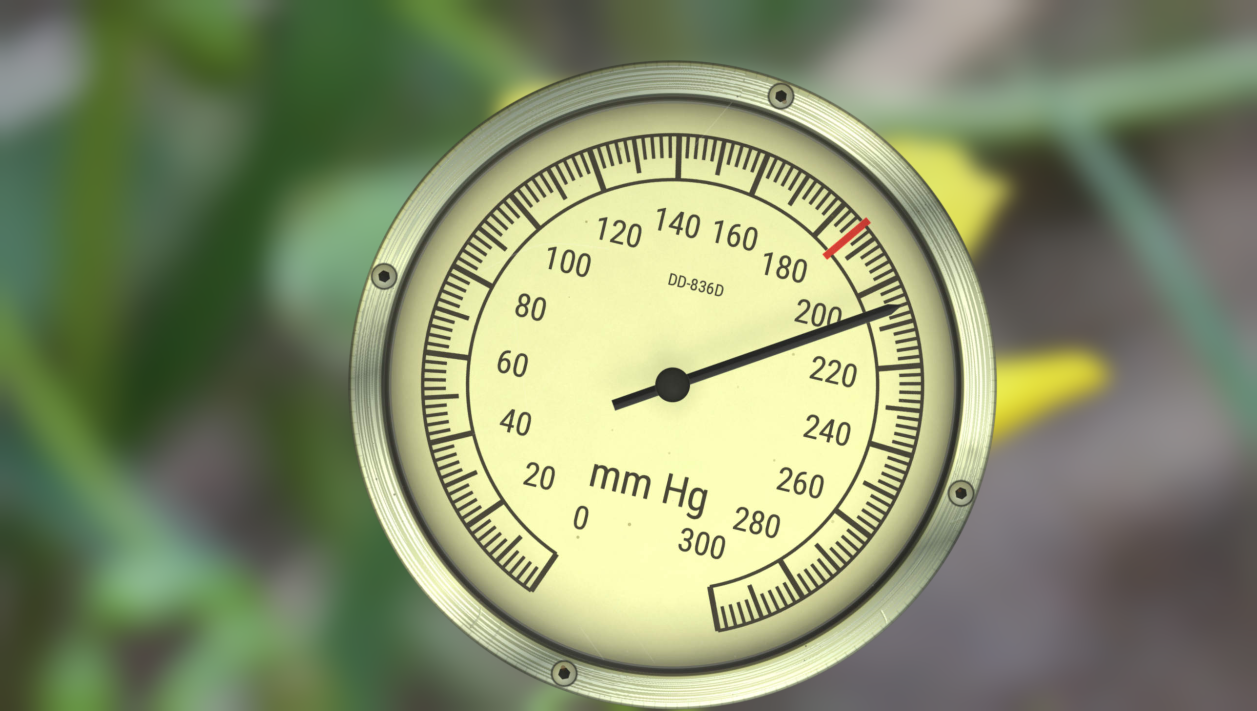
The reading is 206 mmHg
